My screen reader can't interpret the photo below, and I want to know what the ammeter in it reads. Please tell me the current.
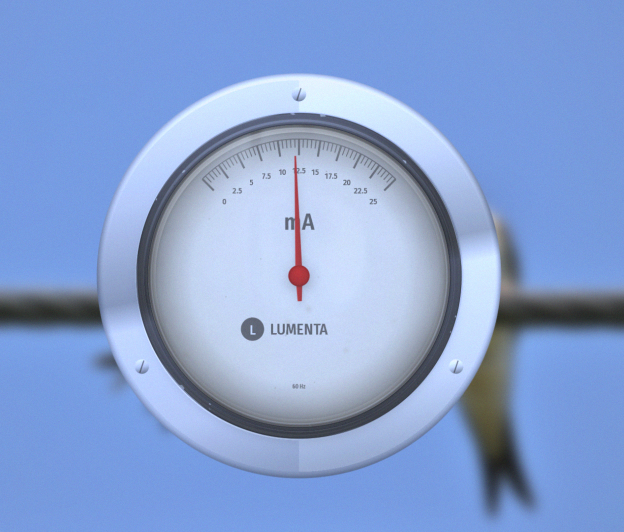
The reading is 12 mA
